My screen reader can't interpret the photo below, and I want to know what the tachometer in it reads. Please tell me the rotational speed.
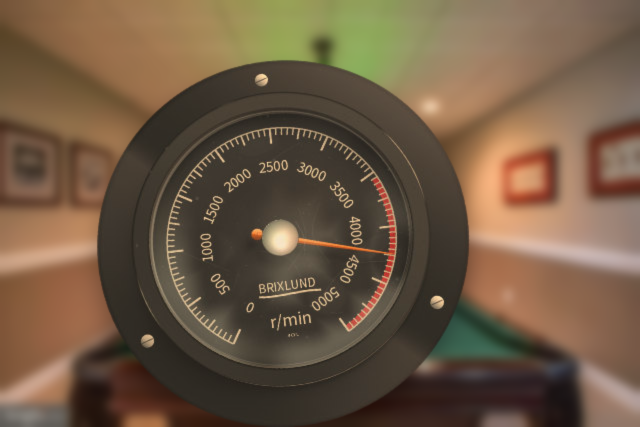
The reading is 4250 rpm
